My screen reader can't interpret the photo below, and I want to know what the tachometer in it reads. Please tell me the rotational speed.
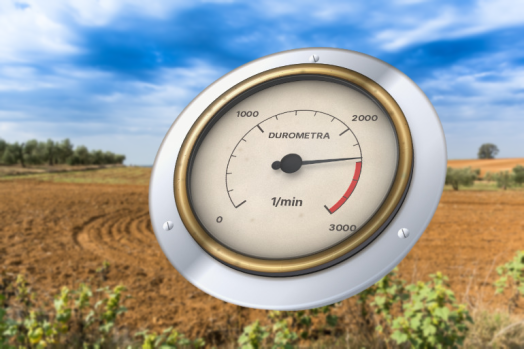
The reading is 2400 rpm
